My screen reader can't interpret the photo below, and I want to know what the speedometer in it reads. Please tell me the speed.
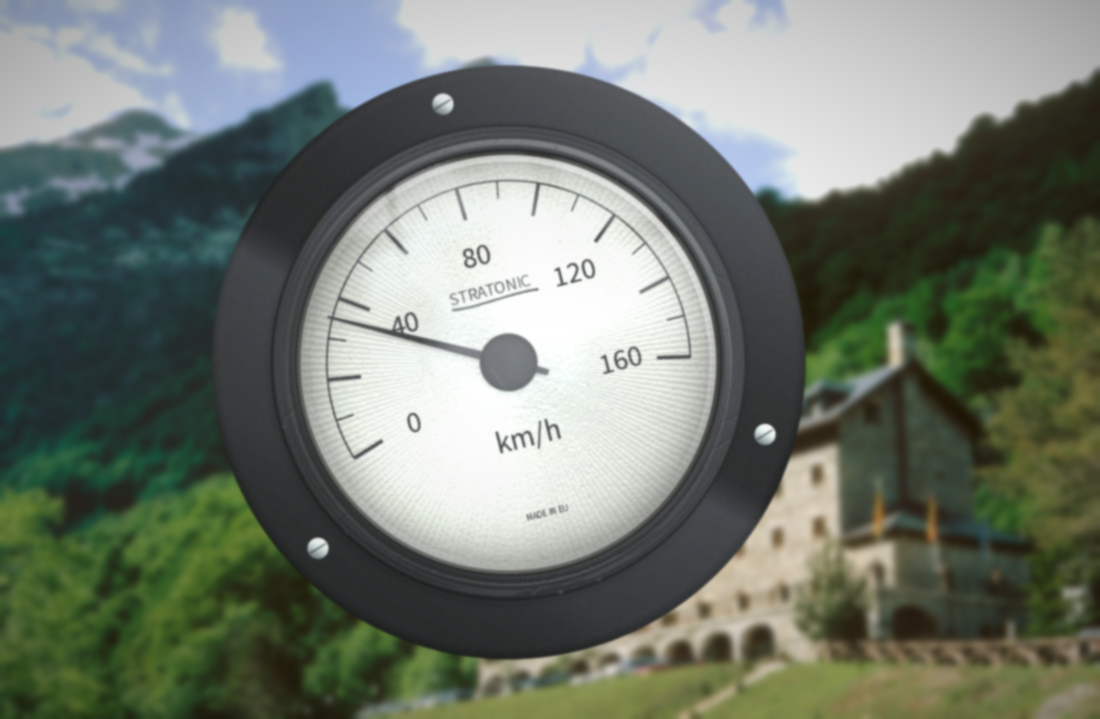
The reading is 35 km/h
